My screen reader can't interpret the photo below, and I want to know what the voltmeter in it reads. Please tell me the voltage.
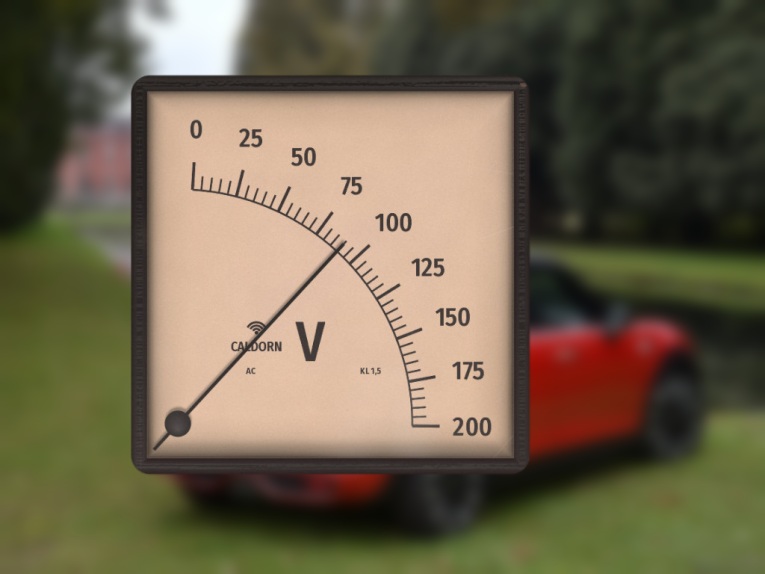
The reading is 90 V
